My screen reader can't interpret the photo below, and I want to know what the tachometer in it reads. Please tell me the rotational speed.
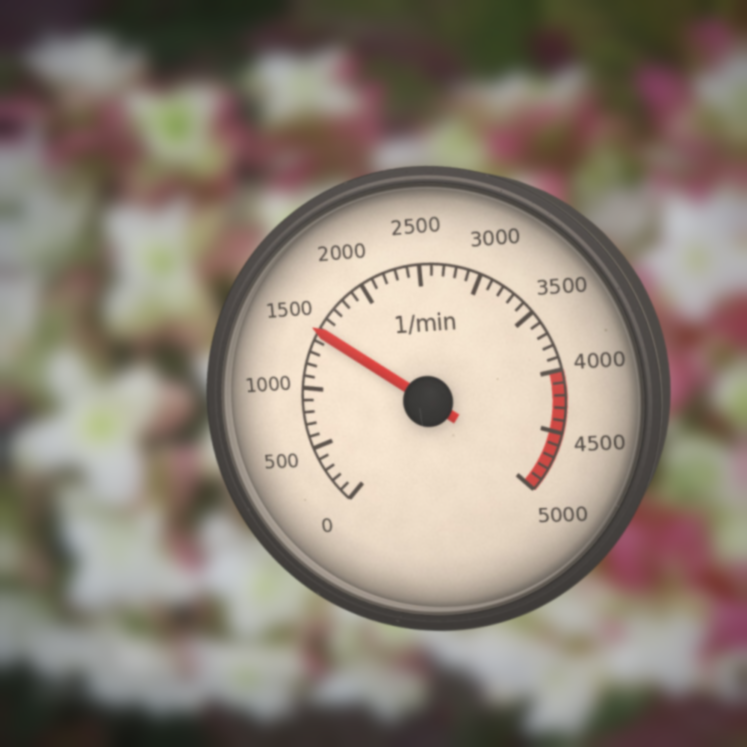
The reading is 1500 rpm
